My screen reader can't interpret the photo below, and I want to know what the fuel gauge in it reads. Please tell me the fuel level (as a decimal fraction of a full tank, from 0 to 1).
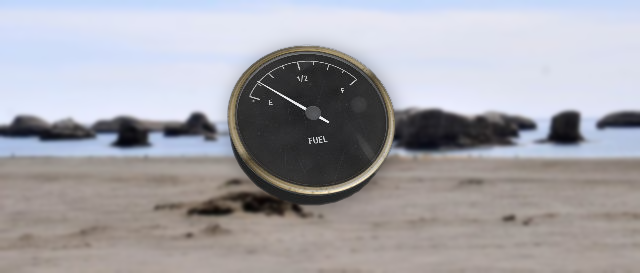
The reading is 0.125
